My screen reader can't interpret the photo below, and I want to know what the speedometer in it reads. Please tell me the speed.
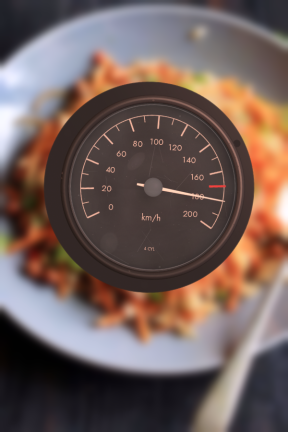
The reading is 180 km/h
